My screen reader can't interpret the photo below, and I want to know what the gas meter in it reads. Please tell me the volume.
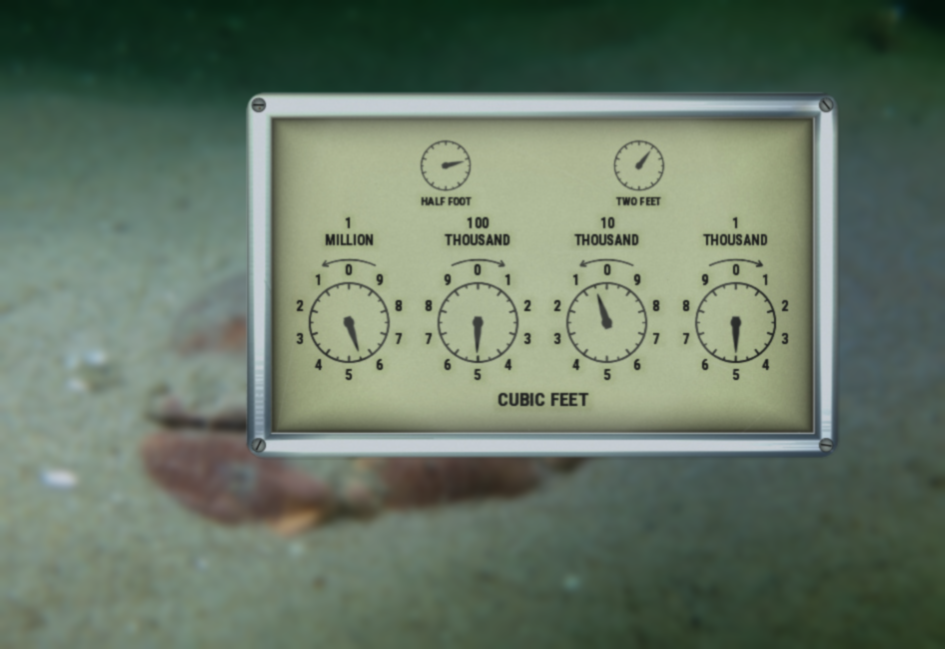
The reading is 550500 ft³
